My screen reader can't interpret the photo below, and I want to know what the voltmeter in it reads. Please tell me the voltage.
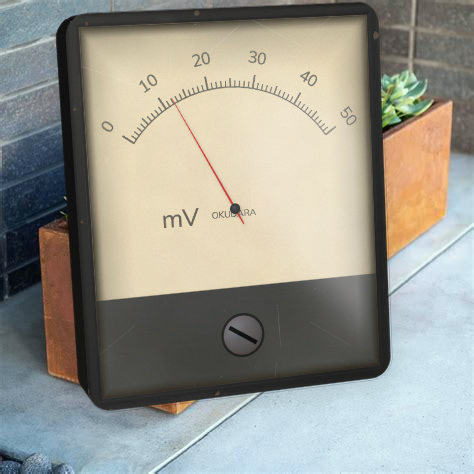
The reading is 12 mV
